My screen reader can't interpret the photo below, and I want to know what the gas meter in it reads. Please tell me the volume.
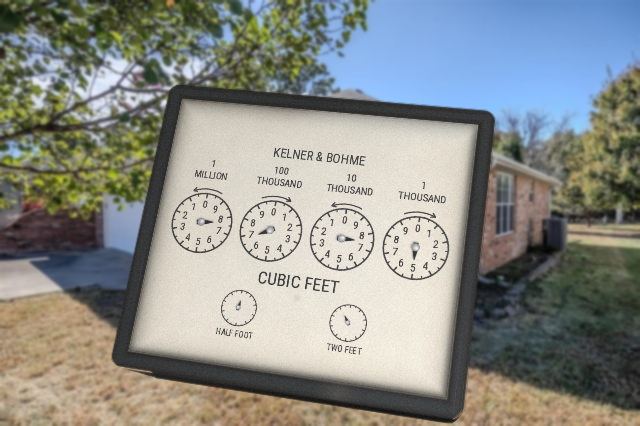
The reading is 767500 ft³
